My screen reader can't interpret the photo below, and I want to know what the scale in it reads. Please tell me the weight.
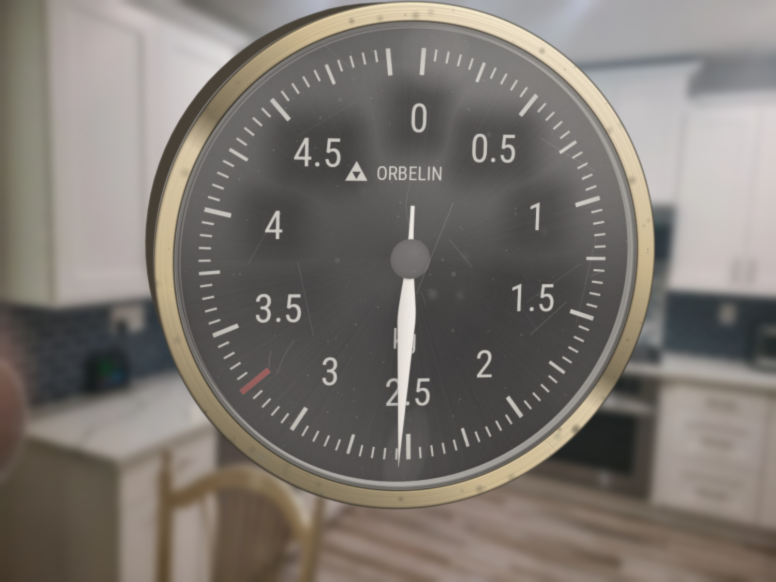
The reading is 2.55 kg
